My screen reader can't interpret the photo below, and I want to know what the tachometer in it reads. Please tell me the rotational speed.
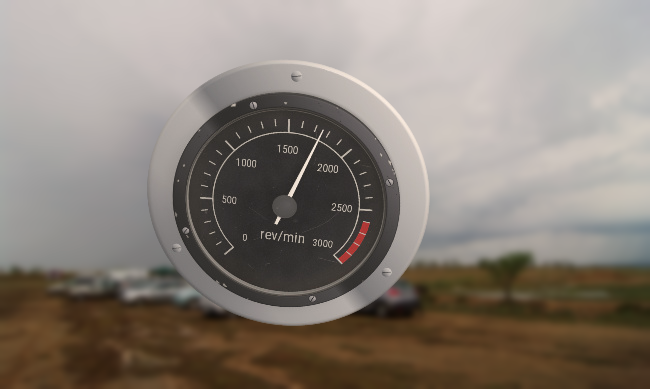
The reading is 1750 rpm
